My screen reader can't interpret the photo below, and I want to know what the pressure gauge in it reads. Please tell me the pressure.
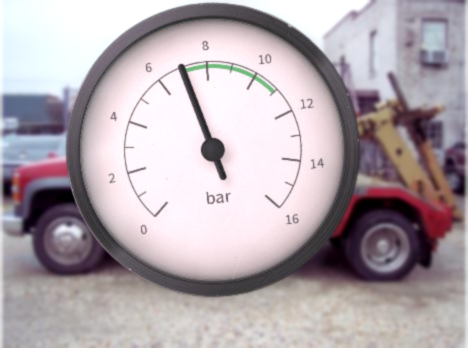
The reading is 7 bar
